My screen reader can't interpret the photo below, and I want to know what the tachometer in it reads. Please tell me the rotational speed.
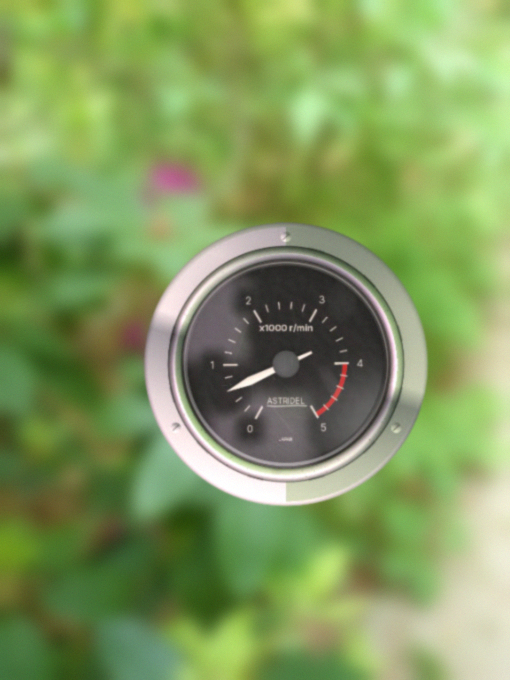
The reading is 600 rpm
